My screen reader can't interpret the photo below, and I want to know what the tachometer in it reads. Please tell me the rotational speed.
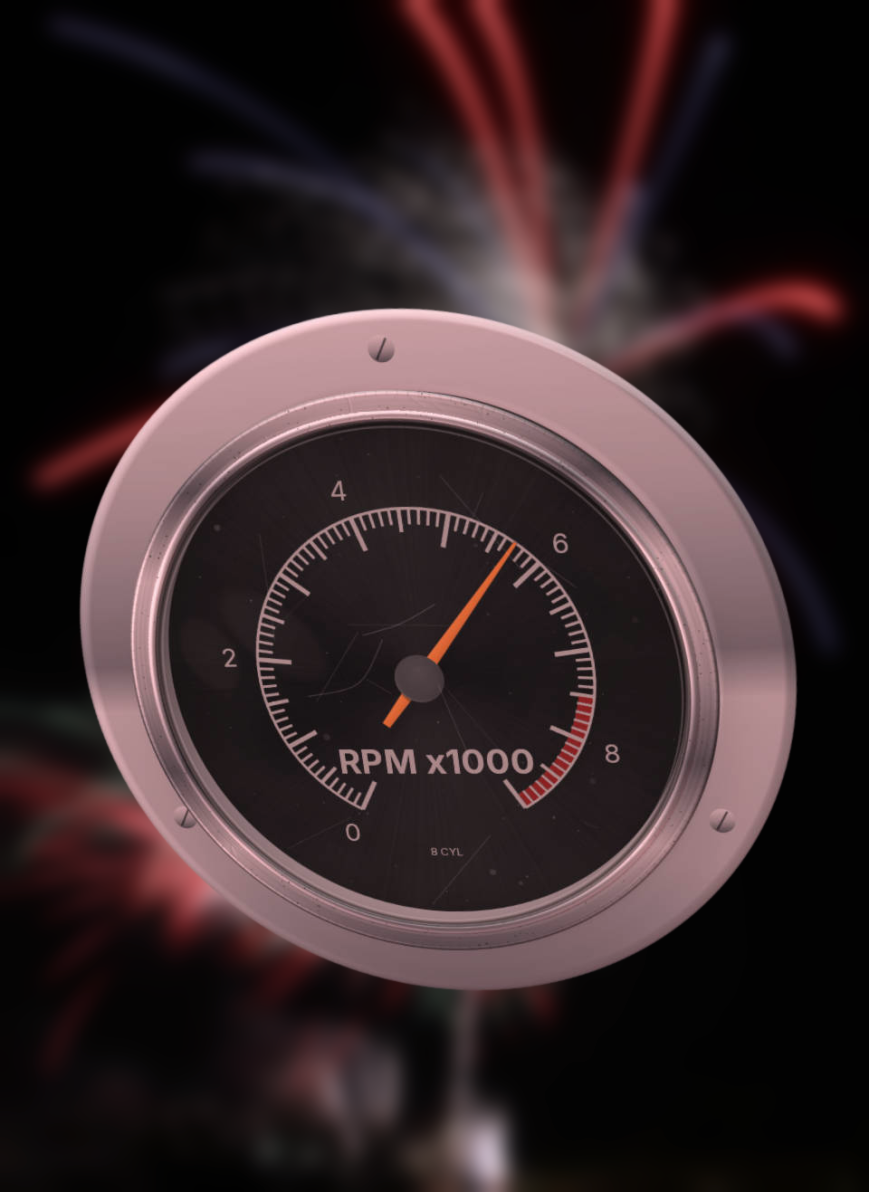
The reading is 5700 rpm
